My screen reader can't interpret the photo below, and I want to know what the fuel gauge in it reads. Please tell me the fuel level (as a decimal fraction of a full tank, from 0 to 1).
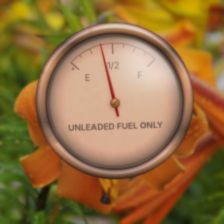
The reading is 0.375
